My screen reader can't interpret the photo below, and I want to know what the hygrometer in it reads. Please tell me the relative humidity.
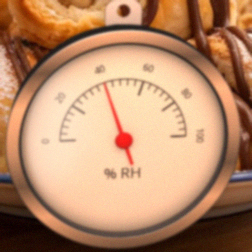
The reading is 40 %
